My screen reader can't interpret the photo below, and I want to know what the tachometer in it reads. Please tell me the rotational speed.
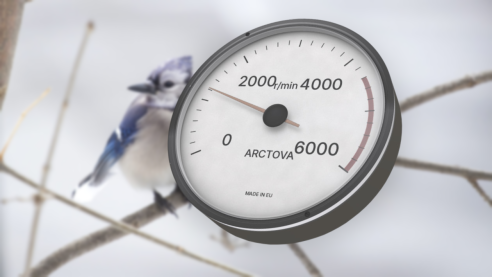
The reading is 1200 rpm
